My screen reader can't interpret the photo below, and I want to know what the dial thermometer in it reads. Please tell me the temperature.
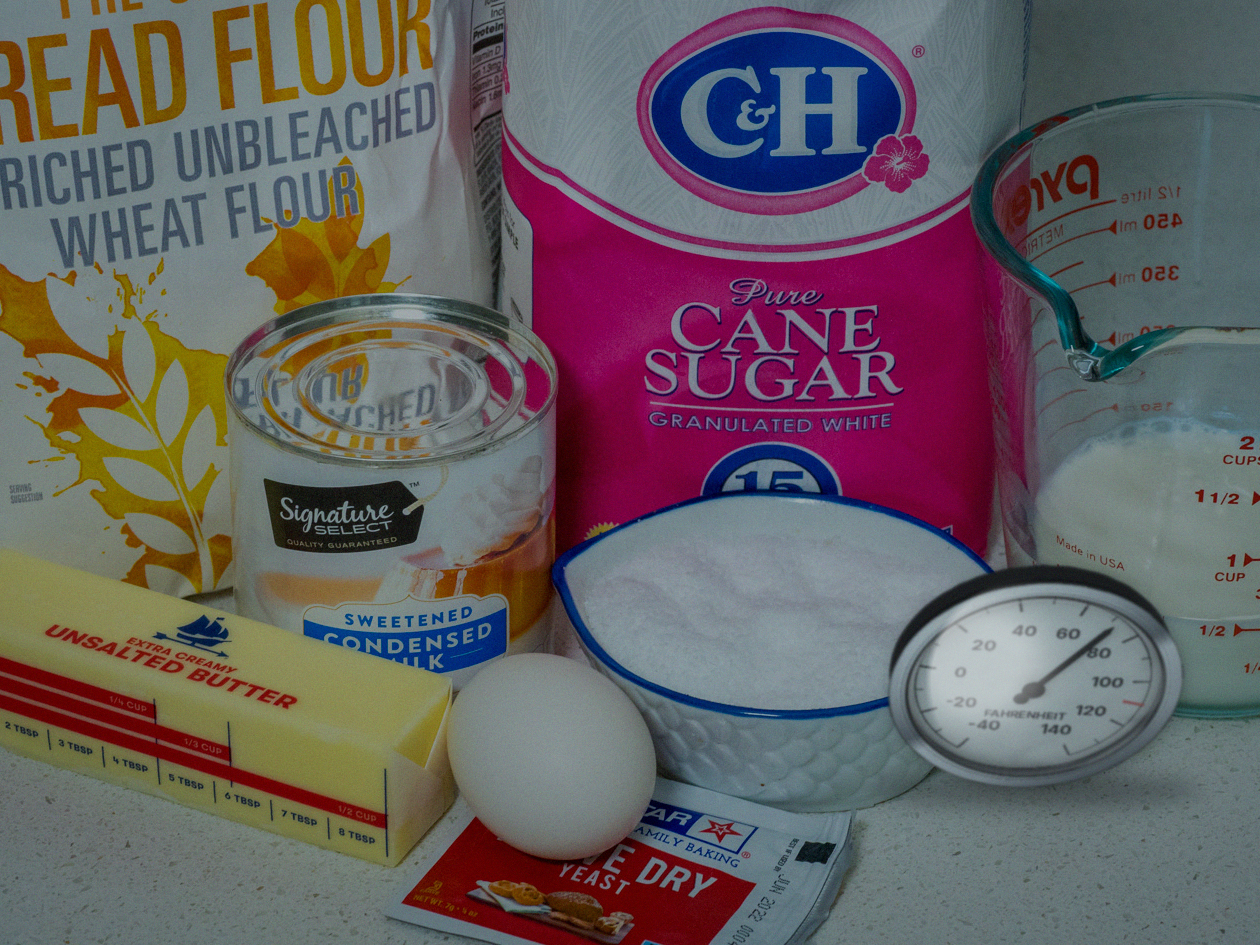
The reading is 70 °F
